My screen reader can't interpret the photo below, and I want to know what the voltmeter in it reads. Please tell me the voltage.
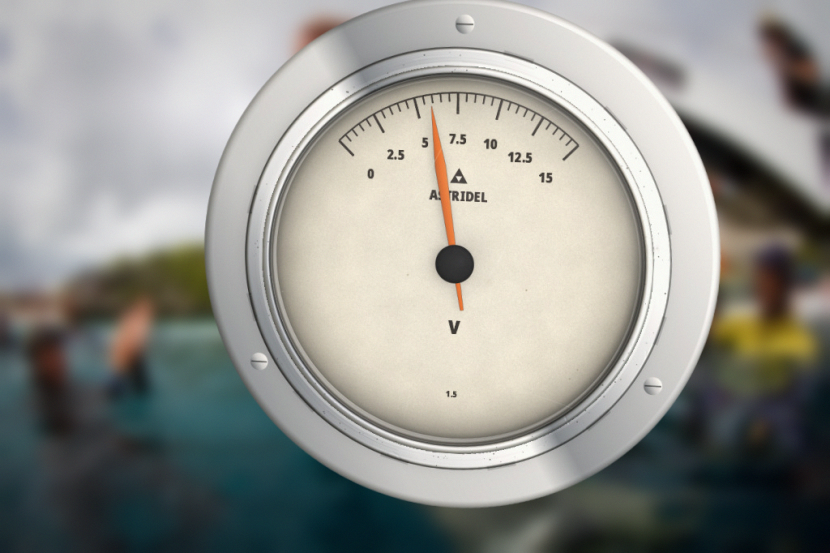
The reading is 6 V
